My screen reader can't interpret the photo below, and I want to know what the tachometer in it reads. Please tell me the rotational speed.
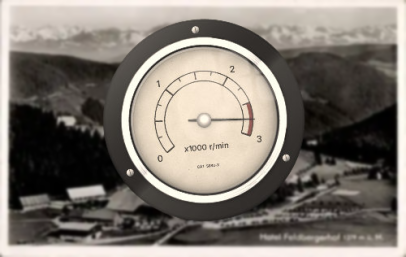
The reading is 2750 rpm
